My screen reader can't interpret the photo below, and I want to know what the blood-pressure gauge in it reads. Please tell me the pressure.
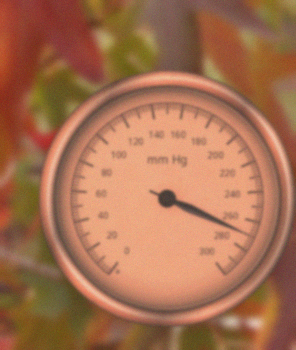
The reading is 270 mmHg
